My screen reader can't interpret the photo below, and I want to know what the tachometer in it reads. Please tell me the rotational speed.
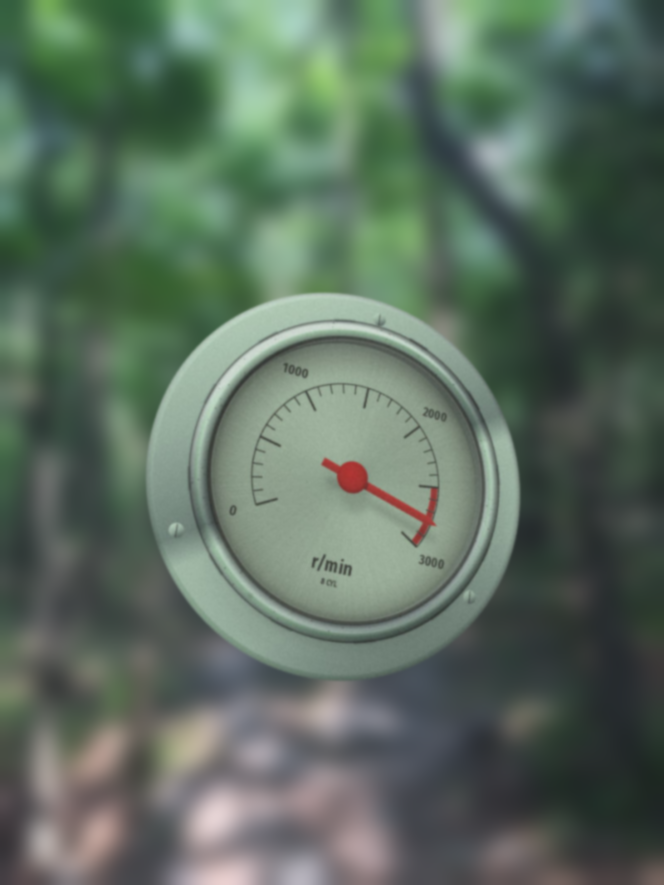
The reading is 2800 rpm
